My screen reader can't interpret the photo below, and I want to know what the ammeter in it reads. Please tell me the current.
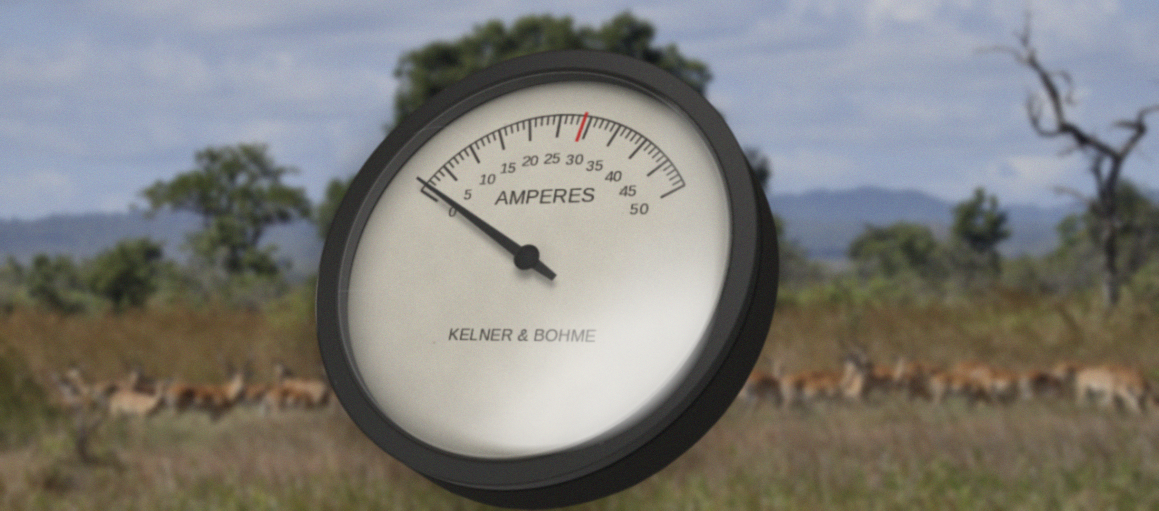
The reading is 1 A
